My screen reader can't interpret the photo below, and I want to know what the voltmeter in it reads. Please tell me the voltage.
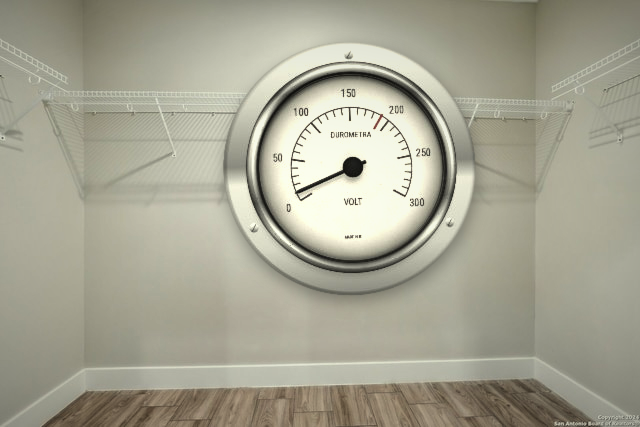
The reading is 10 V
